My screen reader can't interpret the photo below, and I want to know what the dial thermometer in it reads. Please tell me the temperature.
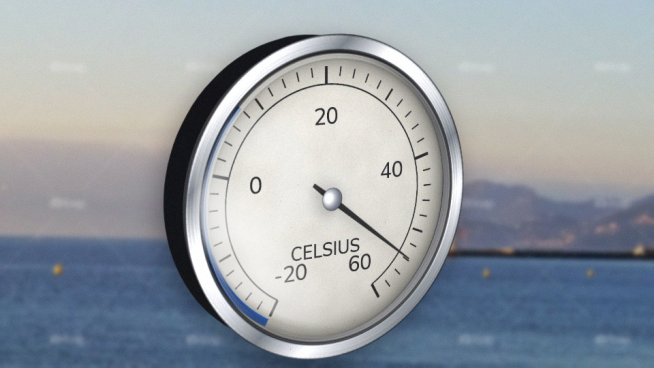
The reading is 54 °C
